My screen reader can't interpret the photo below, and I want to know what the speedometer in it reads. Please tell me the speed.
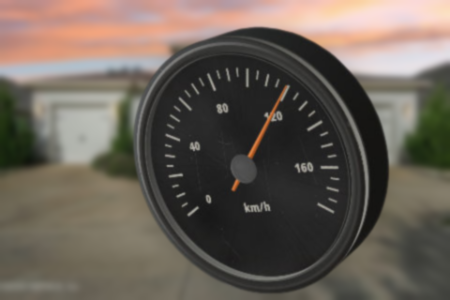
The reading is 120 km/h
